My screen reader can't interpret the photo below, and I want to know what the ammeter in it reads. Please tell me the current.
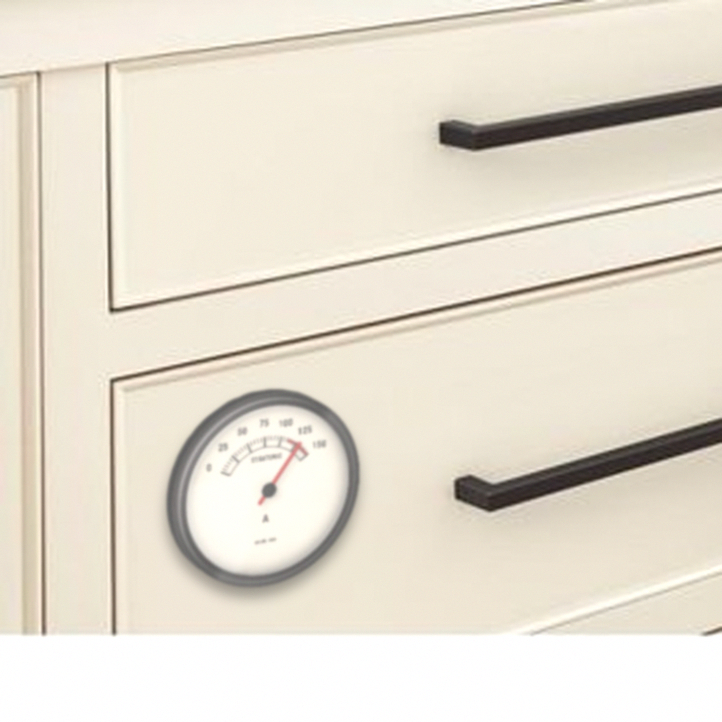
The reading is 125 A
